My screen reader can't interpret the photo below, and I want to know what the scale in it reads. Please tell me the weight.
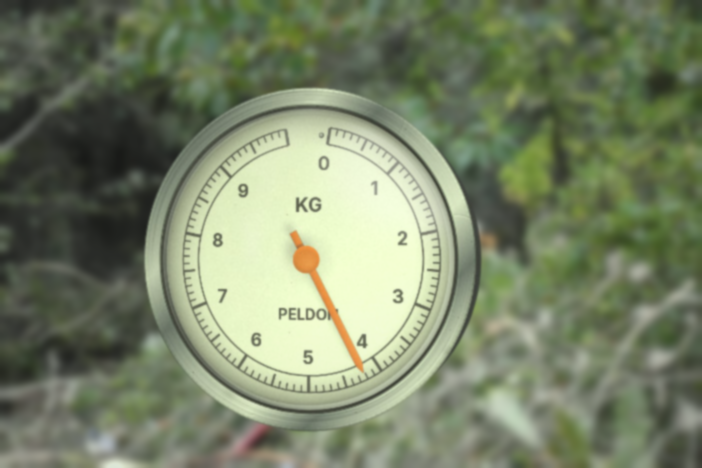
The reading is 4.2 kg
